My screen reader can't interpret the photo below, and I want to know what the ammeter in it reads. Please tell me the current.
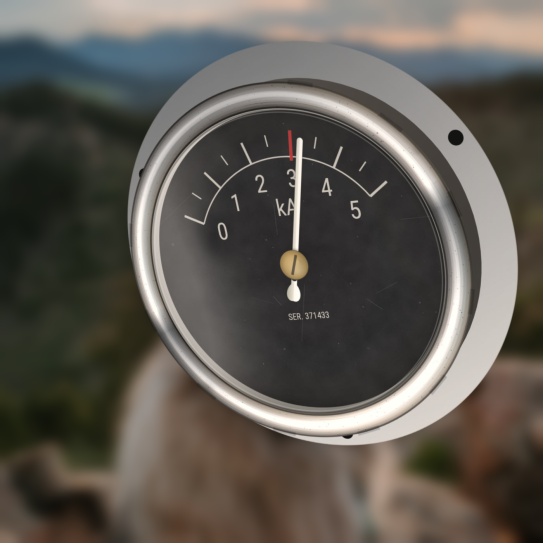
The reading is 3.25 kA
